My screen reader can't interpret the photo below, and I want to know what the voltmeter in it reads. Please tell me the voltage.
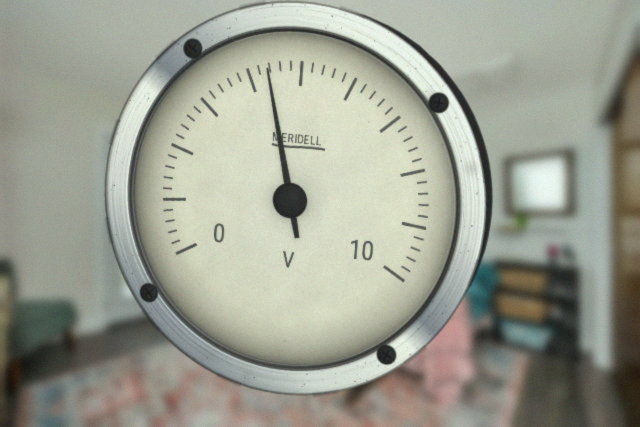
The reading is 4.4 V
